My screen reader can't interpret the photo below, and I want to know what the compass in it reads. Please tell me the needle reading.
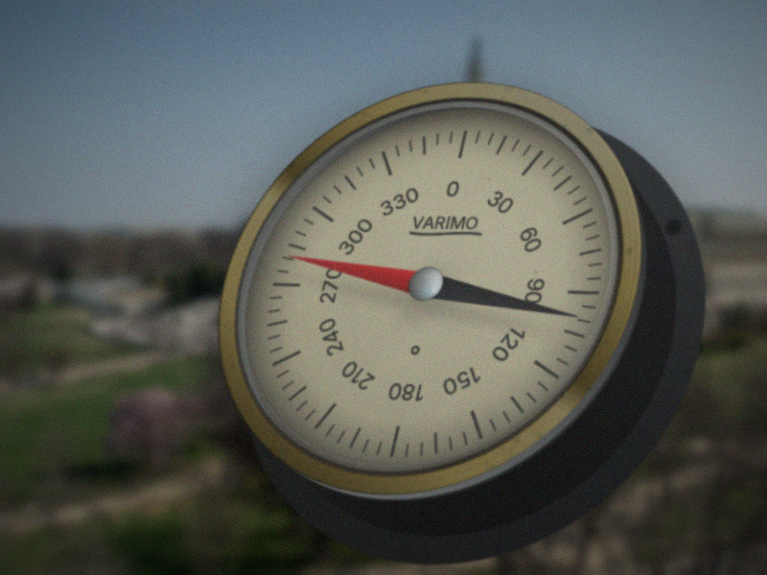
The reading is 280 °
